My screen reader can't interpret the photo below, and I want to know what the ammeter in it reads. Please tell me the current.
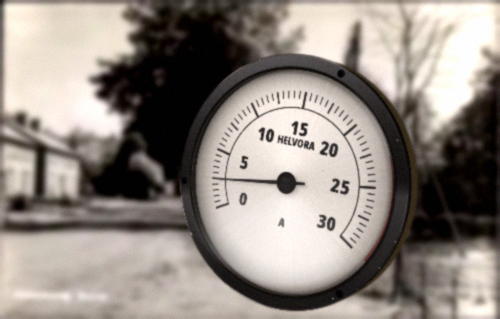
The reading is 2.5 A
